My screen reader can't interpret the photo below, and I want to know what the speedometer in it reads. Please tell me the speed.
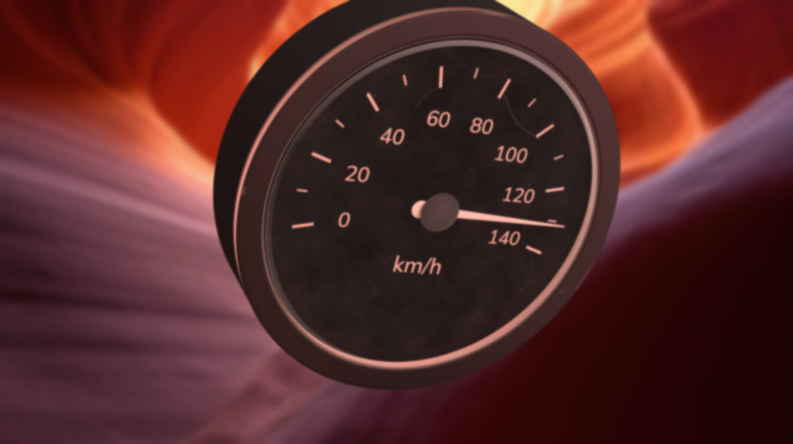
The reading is 130 km/h
